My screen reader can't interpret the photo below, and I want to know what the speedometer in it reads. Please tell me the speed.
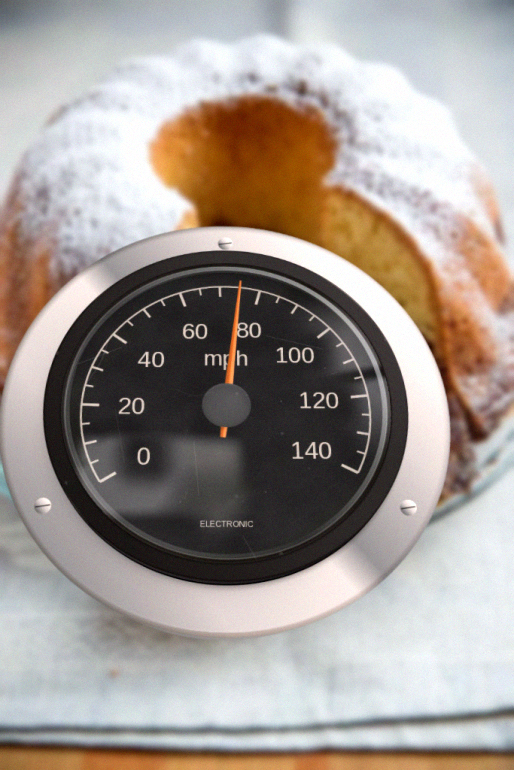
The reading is 75 mph
